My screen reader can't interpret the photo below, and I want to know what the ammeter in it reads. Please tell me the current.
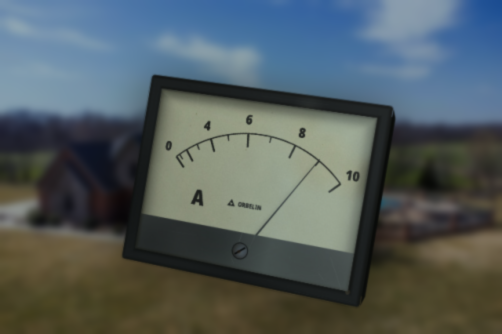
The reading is 9 A
